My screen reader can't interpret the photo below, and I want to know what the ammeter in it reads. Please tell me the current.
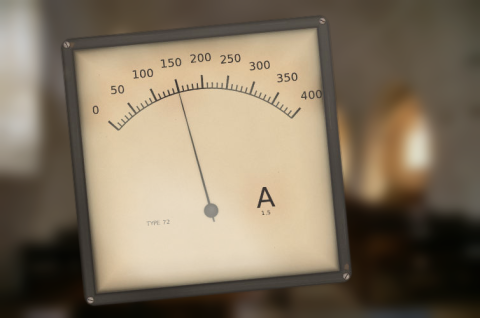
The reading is 150 A
